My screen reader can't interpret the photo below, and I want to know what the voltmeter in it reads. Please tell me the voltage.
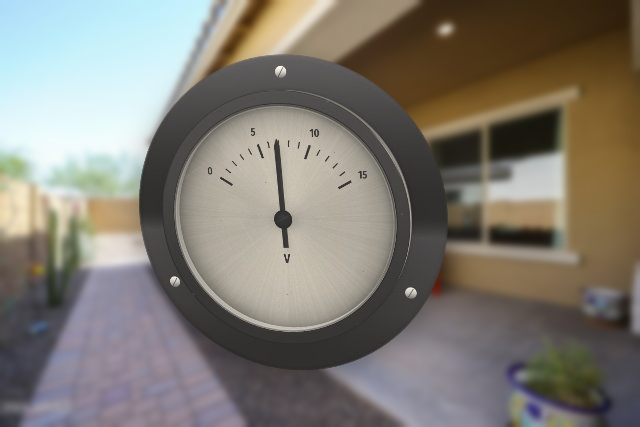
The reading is 7 V
